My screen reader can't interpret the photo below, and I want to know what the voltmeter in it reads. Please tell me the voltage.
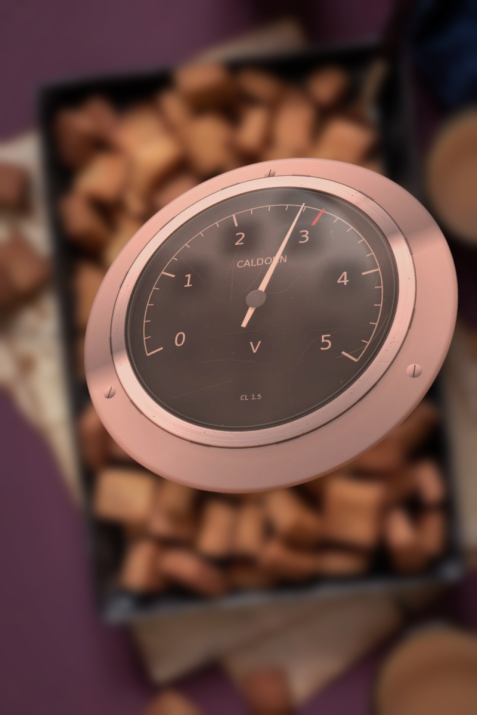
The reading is 2.8 V
